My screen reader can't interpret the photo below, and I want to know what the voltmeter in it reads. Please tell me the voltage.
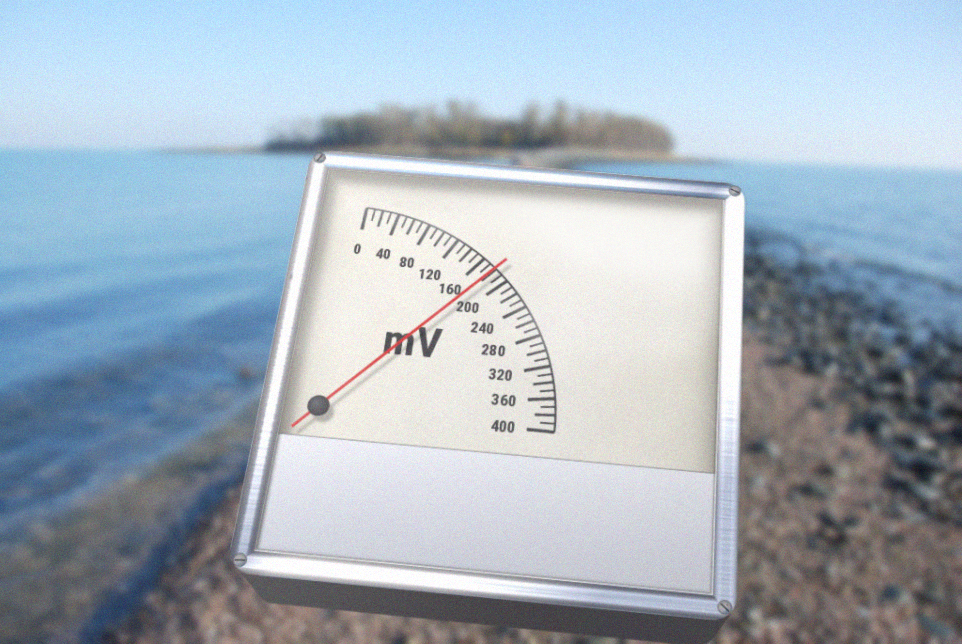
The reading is 180 mV
